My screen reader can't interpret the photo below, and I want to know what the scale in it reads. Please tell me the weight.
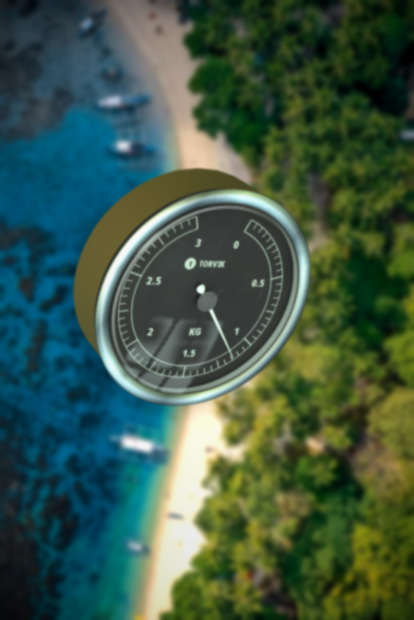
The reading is 1.15 kg
